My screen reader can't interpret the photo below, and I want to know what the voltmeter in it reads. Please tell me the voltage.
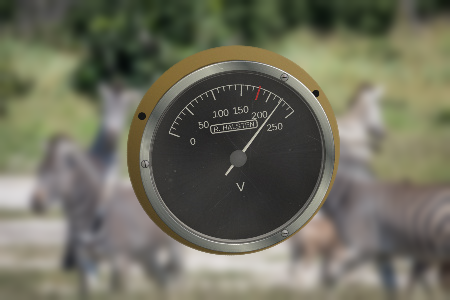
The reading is 220 V
